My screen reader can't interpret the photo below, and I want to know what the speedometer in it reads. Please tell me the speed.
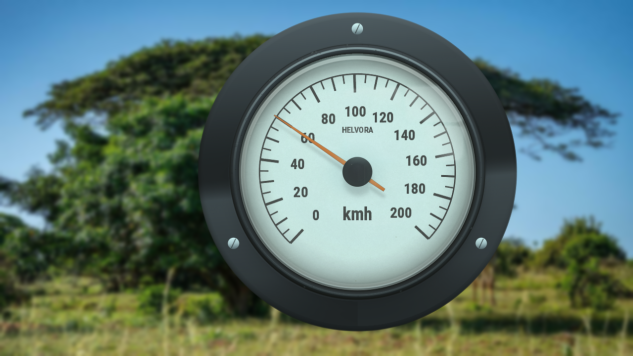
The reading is 60 km/h
